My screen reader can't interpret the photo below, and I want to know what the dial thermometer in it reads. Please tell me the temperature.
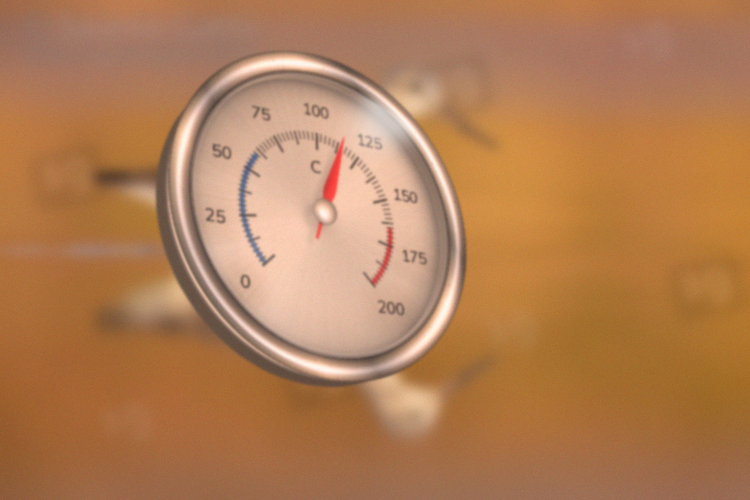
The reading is 112.5 °C
